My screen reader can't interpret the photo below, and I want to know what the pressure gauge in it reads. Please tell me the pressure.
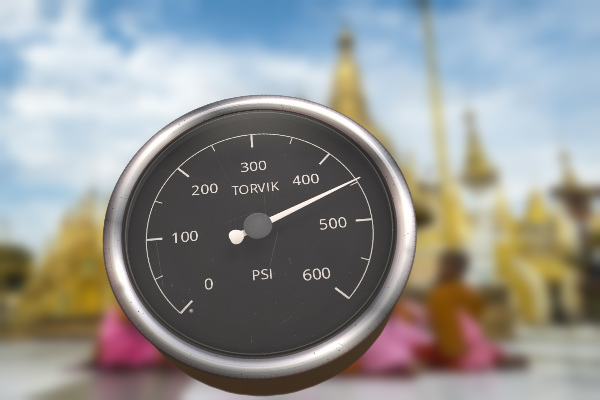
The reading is 450 psi
